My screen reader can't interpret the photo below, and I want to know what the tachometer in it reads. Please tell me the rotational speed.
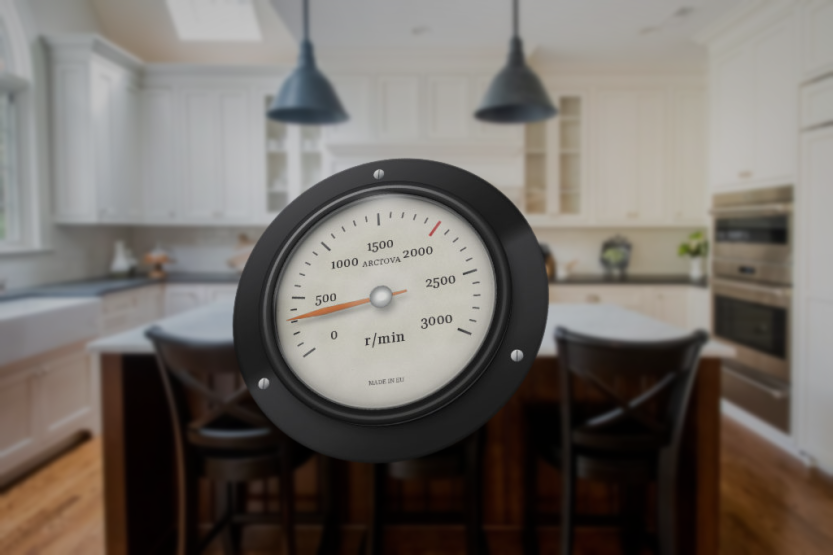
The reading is 300 rpm
